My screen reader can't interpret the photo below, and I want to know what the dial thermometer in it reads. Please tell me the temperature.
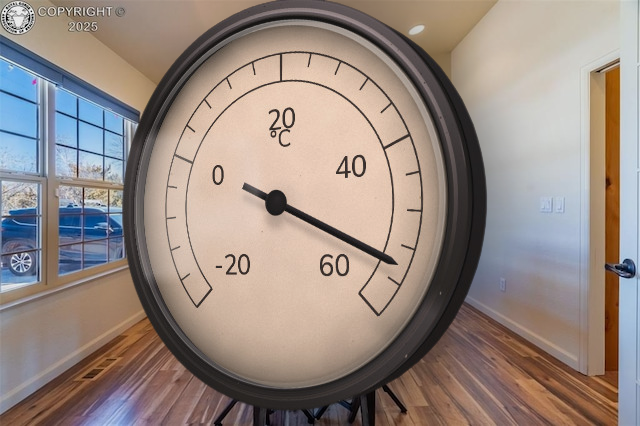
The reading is 54 °C
